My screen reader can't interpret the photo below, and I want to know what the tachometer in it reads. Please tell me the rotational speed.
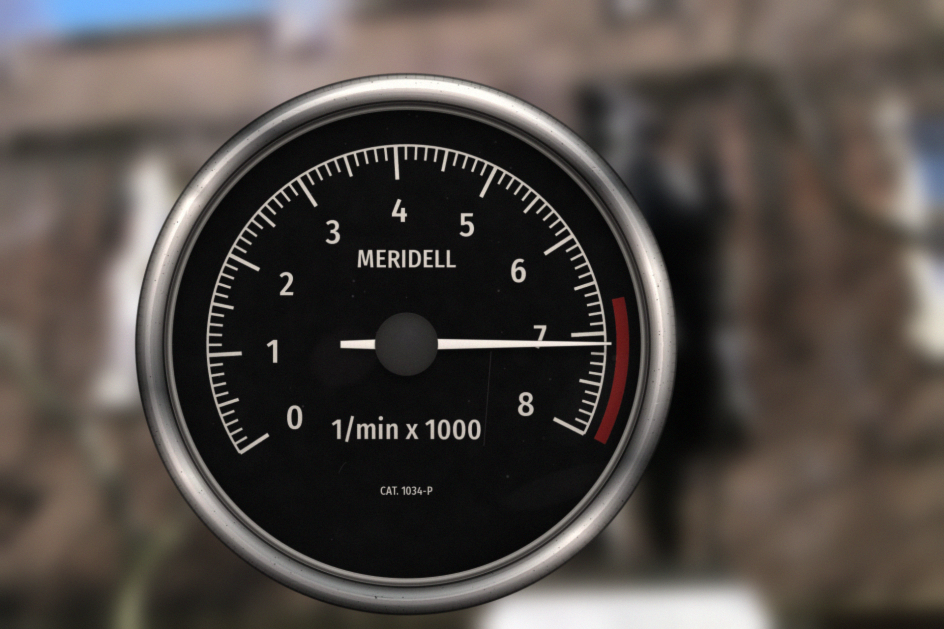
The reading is 7100 rpm
